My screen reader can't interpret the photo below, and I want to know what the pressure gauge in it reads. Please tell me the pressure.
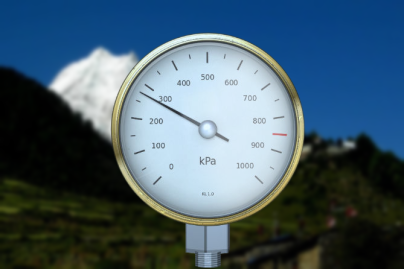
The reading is 275 kPa
